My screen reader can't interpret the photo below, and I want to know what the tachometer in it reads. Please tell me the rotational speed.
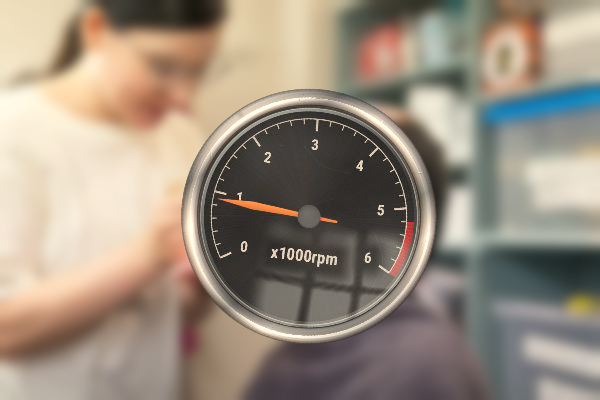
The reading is 900 rpm
